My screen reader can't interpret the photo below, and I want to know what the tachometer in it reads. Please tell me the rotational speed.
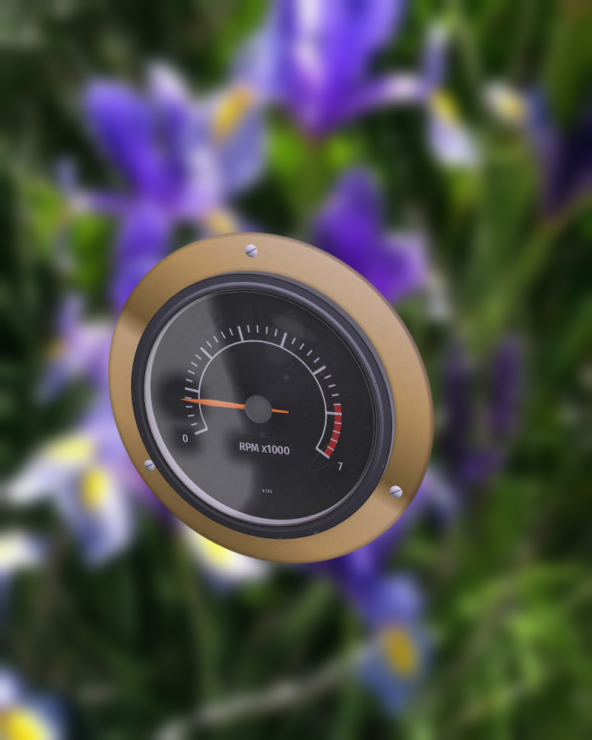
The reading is 800 rpm
